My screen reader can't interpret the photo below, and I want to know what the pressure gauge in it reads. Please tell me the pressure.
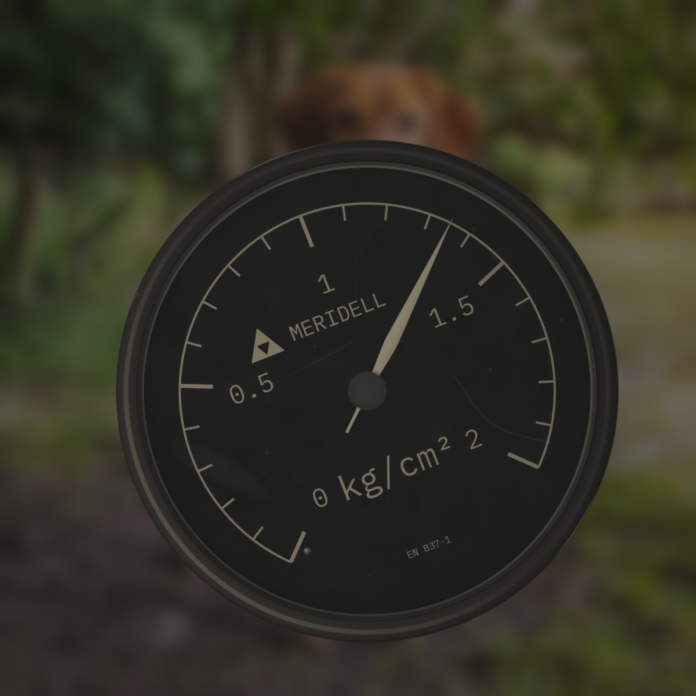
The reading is 1.35 kg/cm²
